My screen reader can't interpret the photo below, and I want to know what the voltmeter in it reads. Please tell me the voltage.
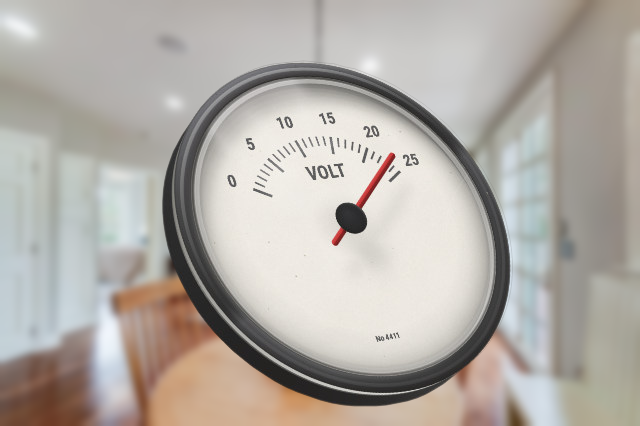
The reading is 23 V
